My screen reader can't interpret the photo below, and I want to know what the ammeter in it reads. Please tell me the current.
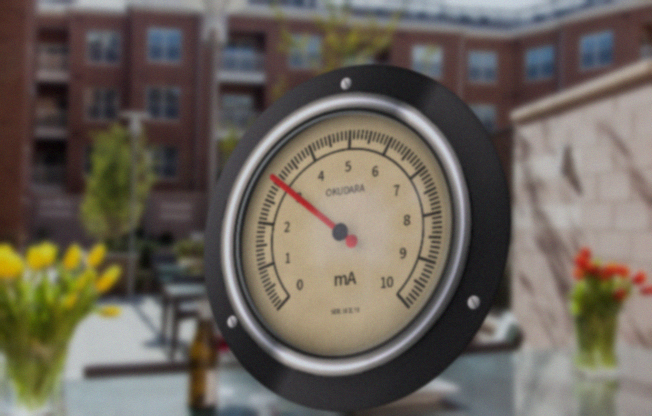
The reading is 3 mA
